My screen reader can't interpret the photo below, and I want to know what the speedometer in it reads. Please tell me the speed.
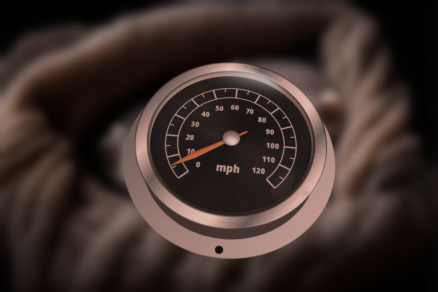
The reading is 5 mph
